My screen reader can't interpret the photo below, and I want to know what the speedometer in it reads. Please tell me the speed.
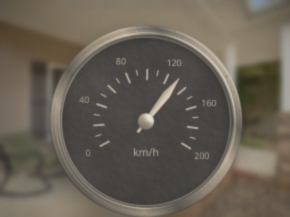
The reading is 130 km/h
